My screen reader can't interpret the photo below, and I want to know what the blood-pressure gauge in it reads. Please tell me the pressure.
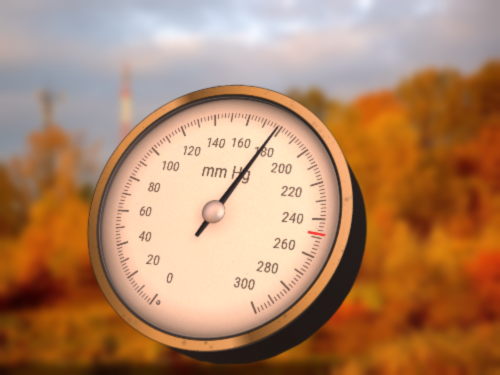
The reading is 180 mmHg
